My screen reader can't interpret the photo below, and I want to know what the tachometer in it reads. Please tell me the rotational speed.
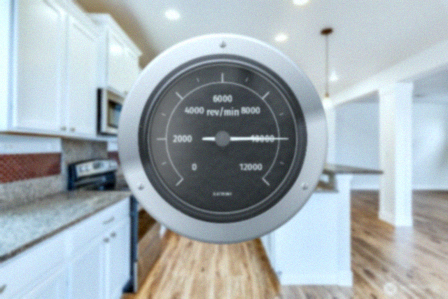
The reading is 10000 rpm
